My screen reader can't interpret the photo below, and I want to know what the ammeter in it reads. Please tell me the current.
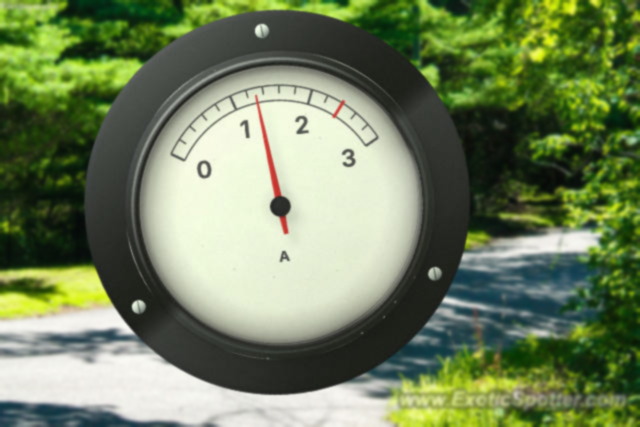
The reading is 1.3 A
